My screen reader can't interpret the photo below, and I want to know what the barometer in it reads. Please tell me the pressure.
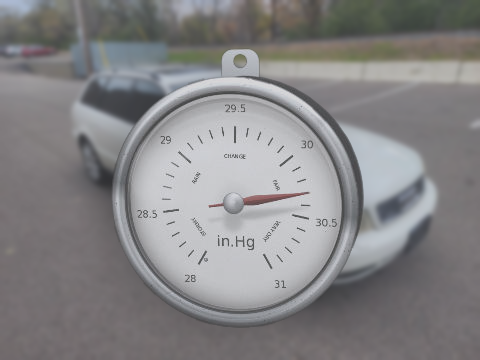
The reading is 30.3 inHg
